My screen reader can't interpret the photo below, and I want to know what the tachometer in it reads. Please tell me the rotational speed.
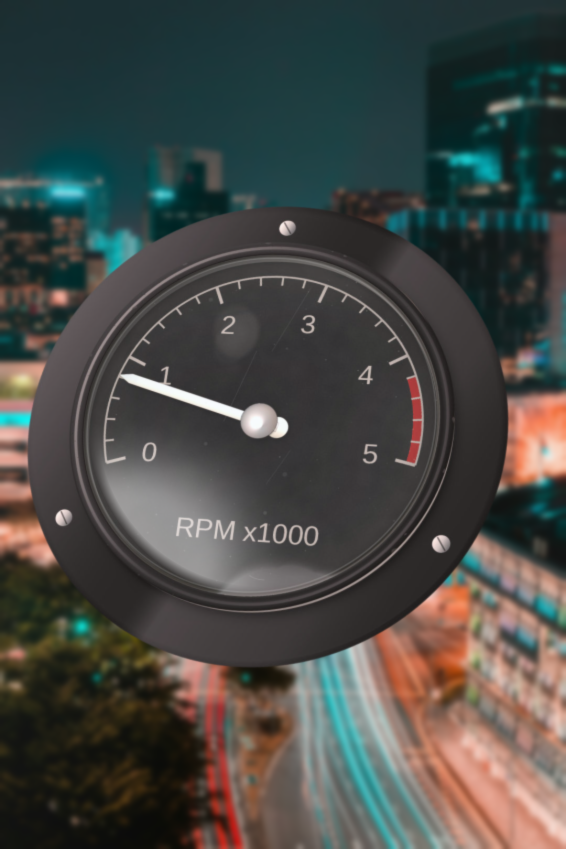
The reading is 800 rpm
